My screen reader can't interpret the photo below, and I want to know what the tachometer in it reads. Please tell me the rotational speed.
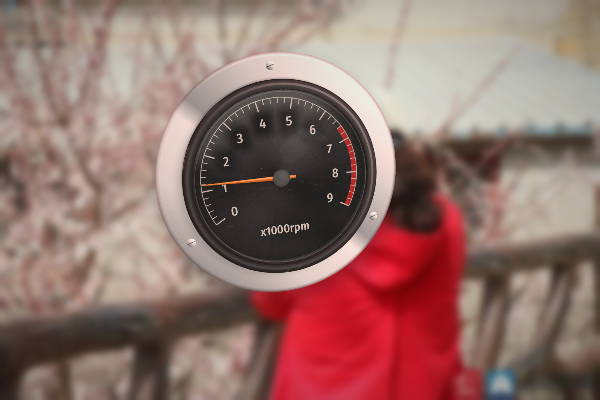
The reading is 1200 rpm
